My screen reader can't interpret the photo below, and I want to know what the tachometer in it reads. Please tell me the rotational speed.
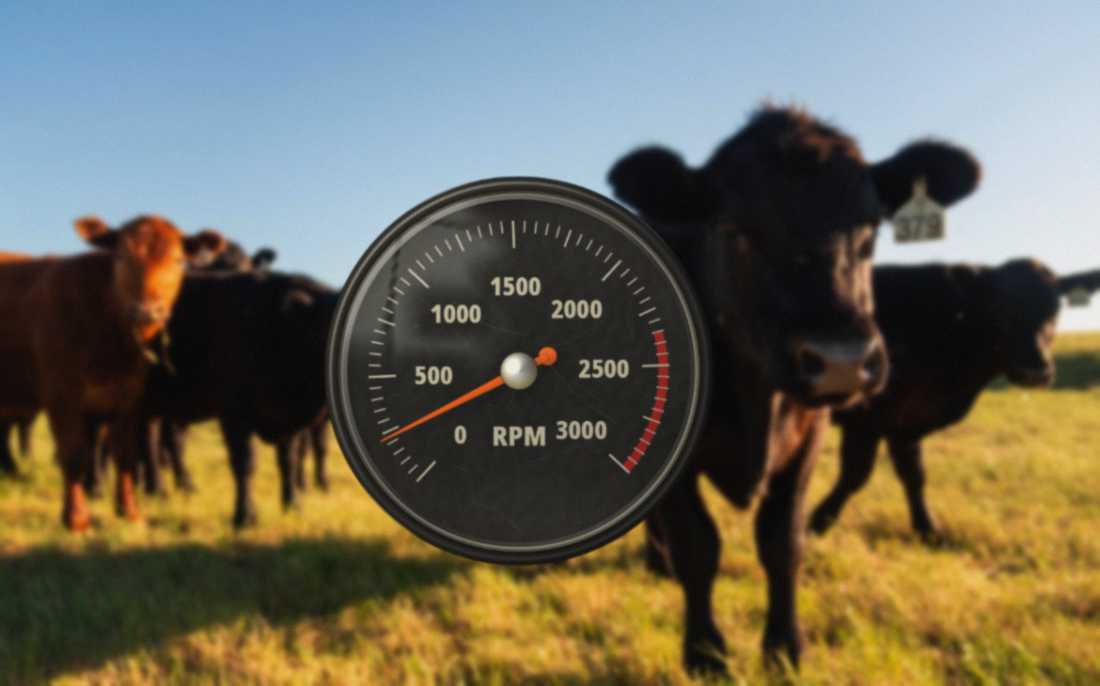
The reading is 225 rpm
